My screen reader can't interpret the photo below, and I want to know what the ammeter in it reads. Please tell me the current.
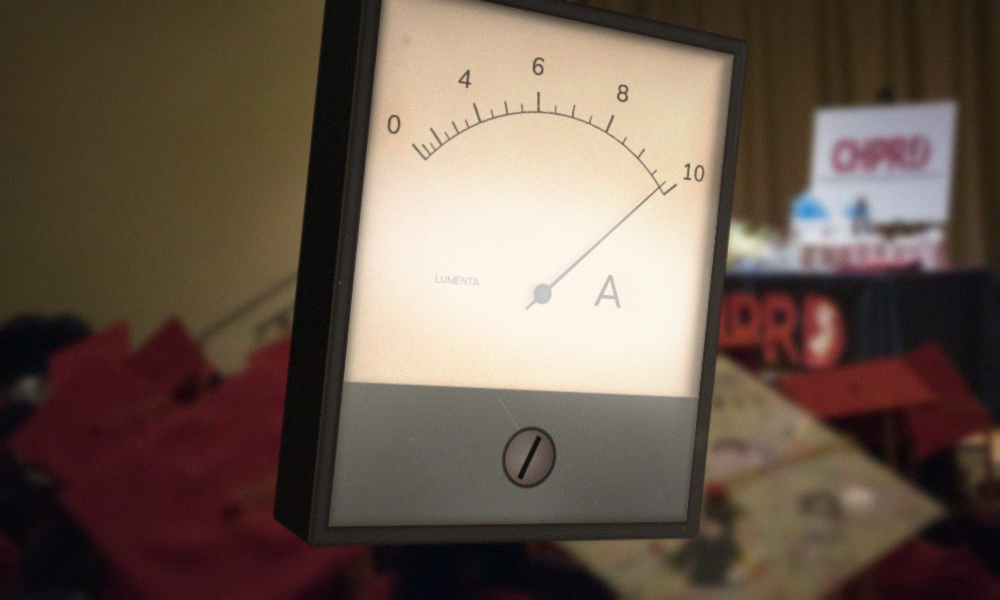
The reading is 9.75 A
